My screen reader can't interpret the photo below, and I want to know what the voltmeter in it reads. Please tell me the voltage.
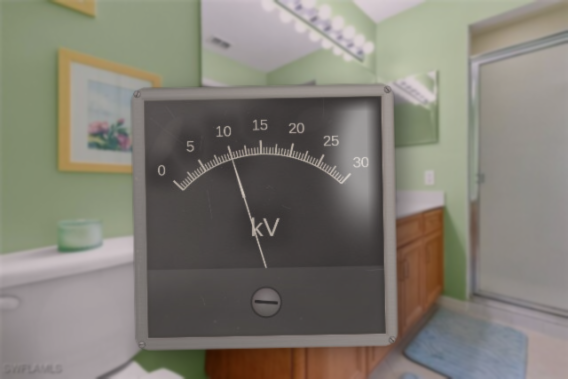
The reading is 10 kV
